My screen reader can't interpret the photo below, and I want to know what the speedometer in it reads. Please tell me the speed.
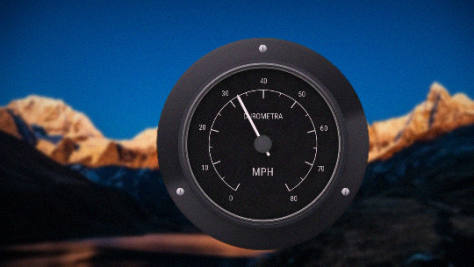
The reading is 32.5 mph
